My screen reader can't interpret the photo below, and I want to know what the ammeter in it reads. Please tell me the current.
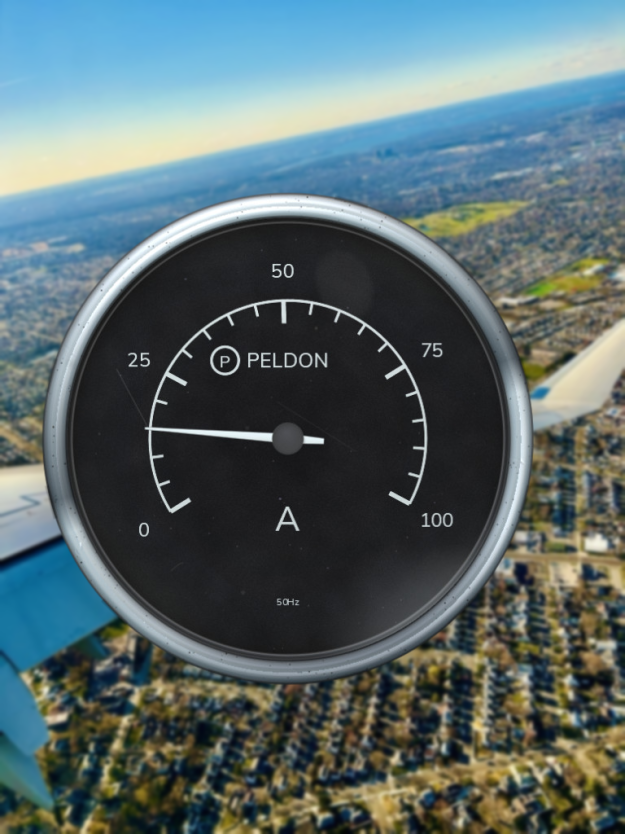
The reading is 15 A
